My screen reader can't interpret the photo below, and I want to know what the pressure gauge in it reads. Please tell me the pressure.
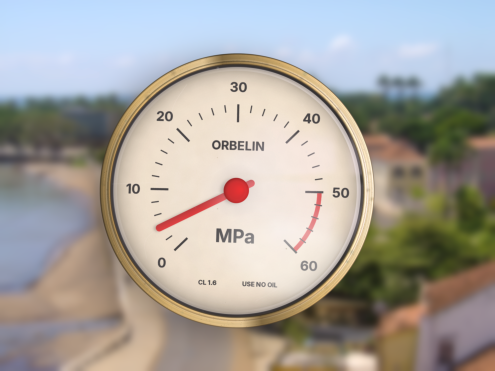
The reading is 4 MPa
